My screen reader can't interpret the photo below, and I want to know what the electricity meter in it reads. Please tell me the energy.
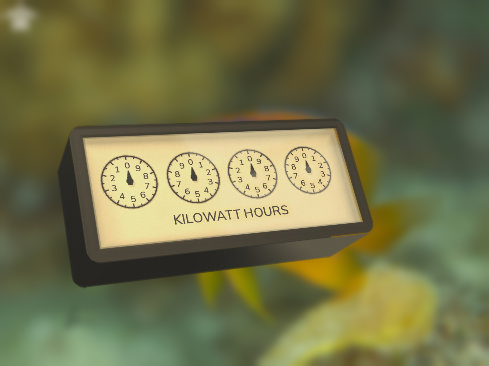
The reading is 0 kWh
